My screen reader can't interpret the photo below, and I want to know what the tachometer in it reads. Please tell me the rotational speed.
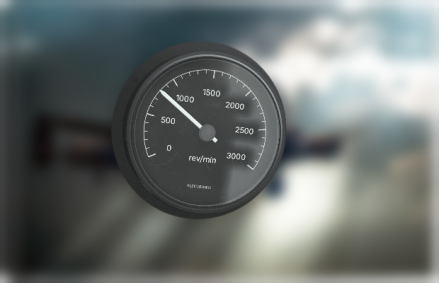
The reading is 800 rpm
